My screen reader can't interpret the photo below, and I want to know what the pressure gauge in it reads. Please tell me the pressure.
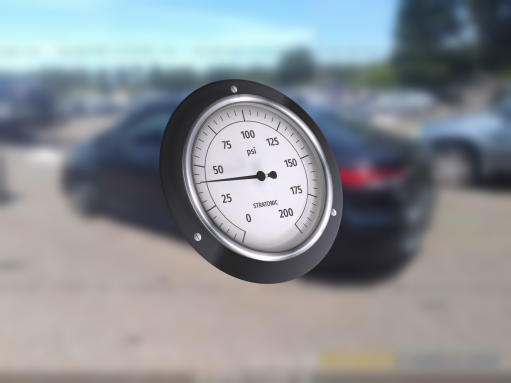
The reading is 40 psi
